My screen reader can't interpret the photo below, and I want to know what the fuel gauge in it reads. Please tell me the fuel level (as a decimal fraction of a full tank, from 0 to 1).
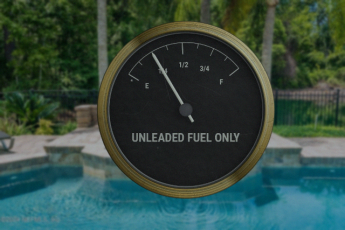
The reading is 0.25
